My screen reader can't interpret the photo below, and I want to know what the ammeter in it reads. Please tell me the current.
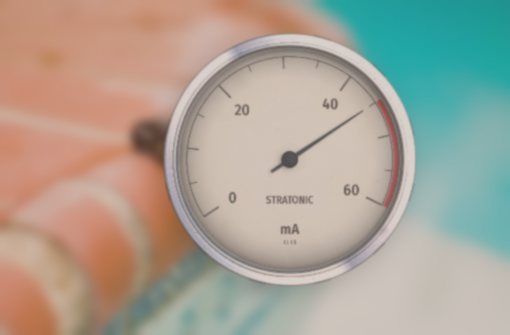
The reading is 45 mA
